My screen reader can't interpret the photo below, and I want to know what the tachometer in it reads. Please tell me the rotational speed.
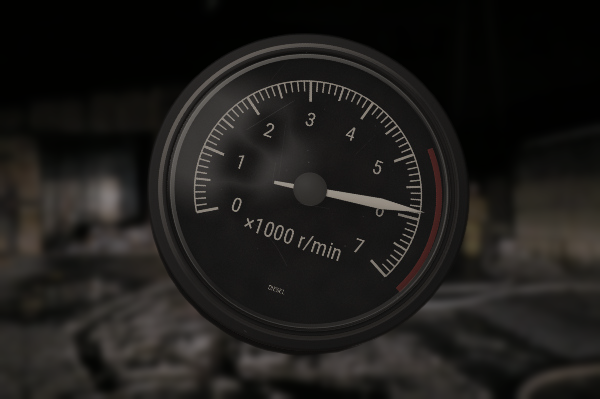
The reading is 5900 rpm
